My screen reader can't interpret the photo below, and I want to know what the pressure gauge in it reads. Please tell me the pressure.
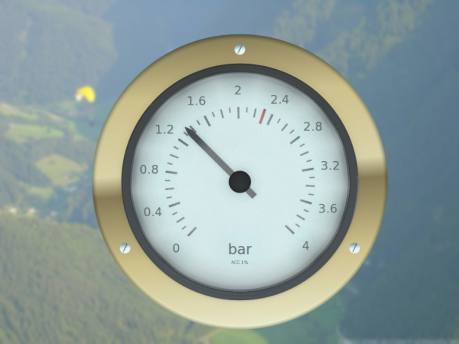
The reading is 1.35 bar
